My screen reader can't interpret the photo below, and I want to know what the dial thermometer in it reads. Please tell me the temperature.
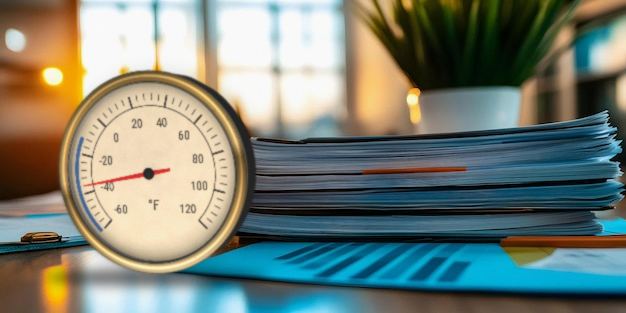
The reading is -36 °F
